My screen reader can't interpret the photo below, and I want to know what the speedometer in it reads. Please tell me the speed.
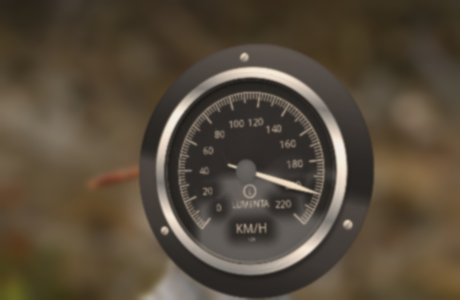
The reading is 200 km/h
